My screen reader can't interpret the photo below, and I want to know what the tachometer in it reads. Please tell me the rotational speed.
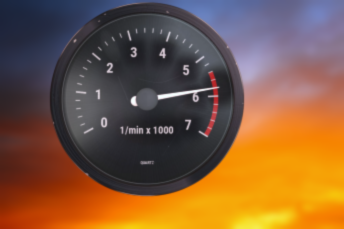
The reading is 5800 rpm
